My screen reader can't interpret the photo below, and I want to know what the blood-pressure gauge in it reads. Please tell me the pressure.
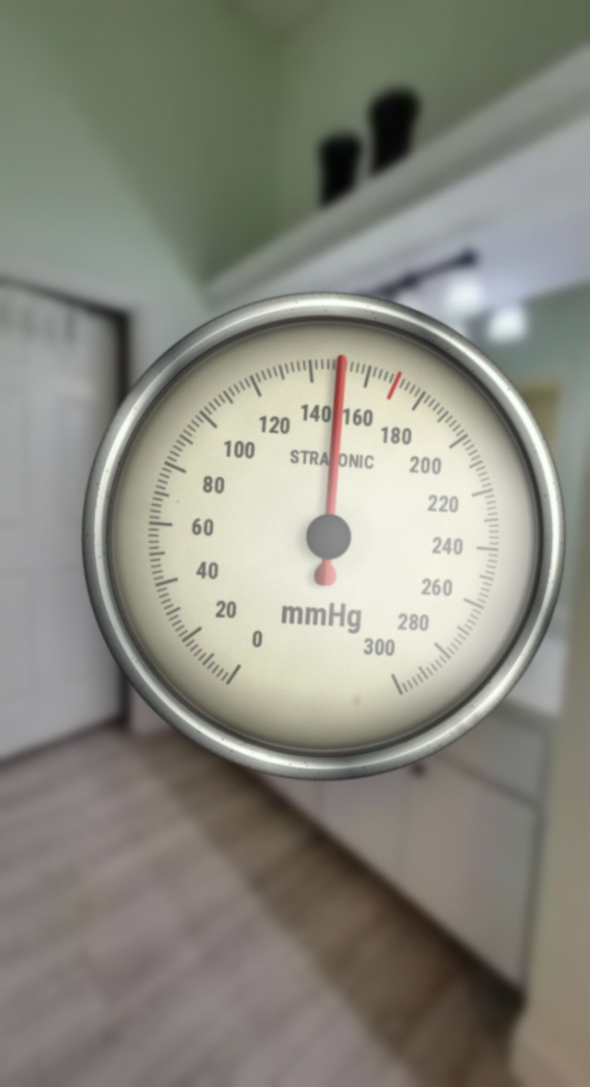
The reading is 150 mmHg
